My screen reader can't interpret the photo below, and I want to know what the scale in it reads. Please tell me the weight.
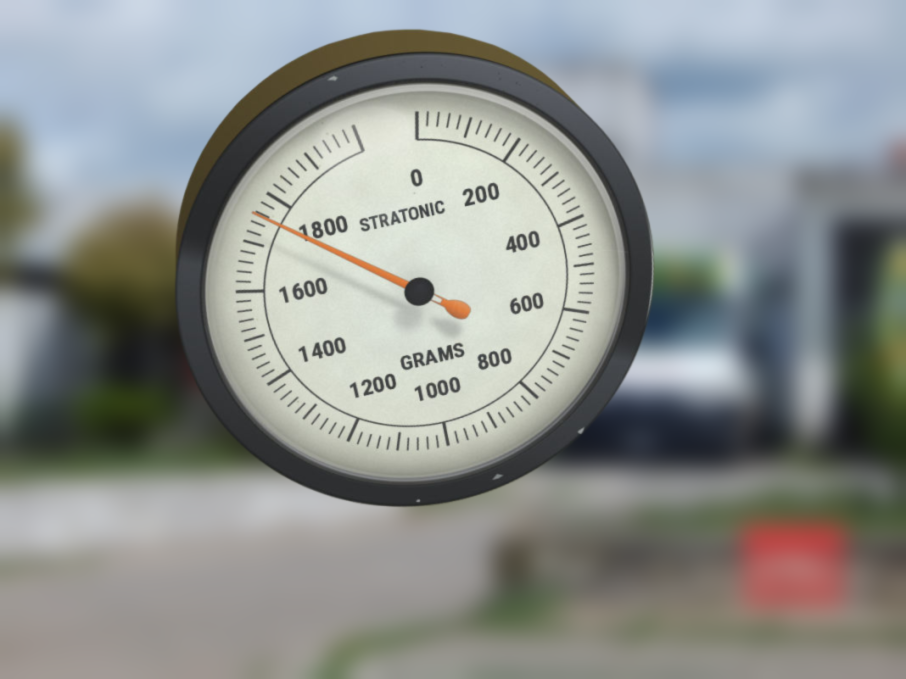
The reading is 1760 g
